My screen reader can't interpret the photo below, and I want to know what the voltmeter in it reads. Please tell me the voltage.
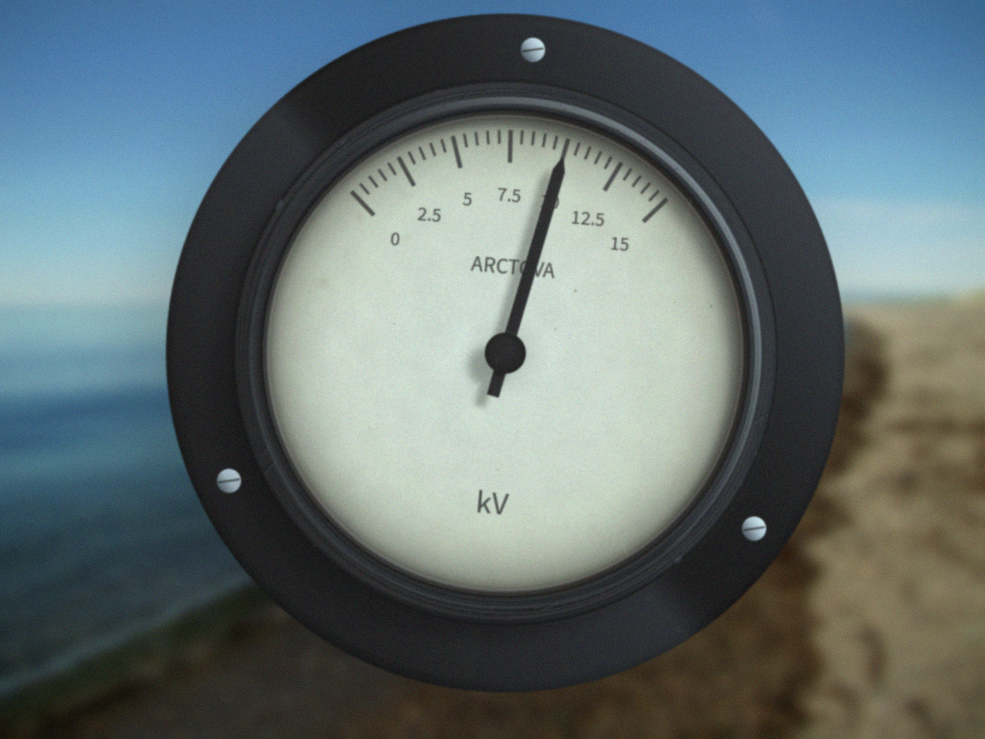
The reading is 10 kV
